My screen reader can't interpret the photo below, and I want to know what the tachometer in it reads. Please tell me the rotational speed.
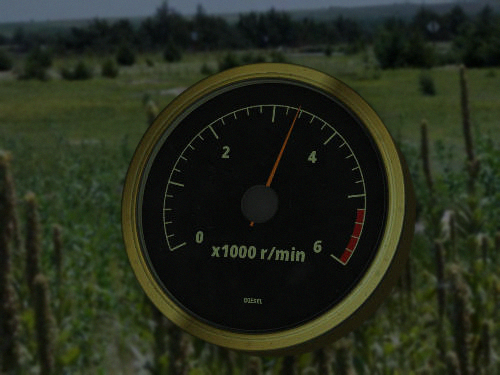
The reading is 3400 rpm
